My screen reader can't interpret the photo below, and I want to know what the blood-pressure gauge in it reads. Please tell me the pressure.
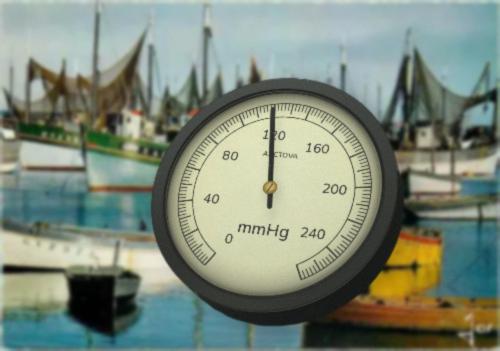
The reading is 120 mmHg
